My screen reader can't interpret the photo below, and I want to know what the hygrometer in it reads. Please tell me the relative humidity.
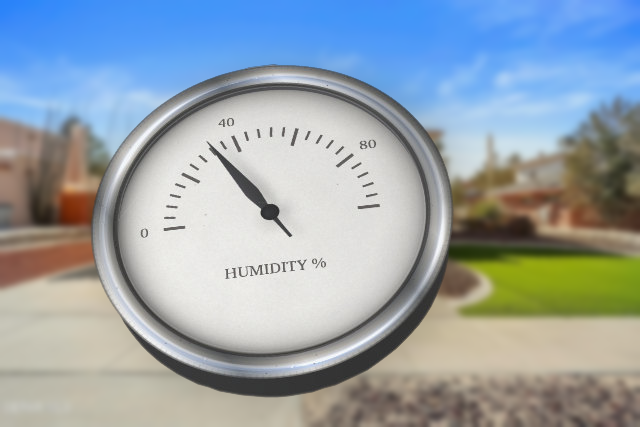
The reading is 32 %
